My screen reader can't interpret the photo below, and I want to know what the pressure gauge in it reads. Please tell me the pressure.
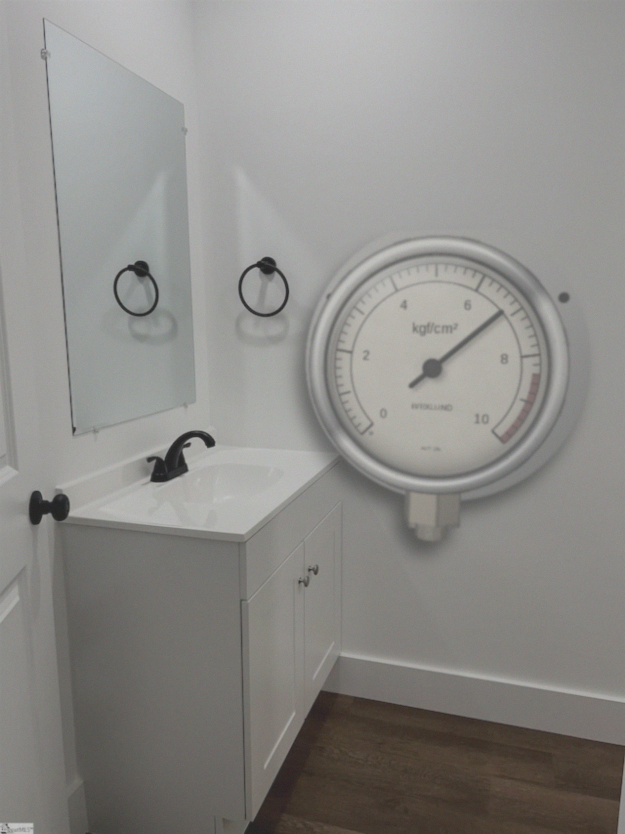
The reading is 6.8 kg/cm²
